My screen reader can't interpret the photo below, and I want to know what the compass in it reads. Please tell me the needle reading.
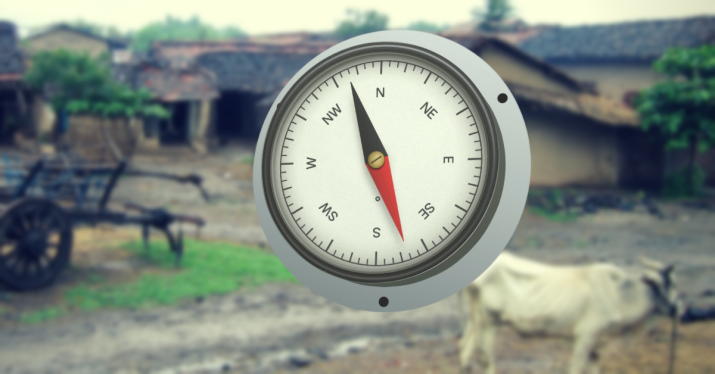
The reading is 160 °
